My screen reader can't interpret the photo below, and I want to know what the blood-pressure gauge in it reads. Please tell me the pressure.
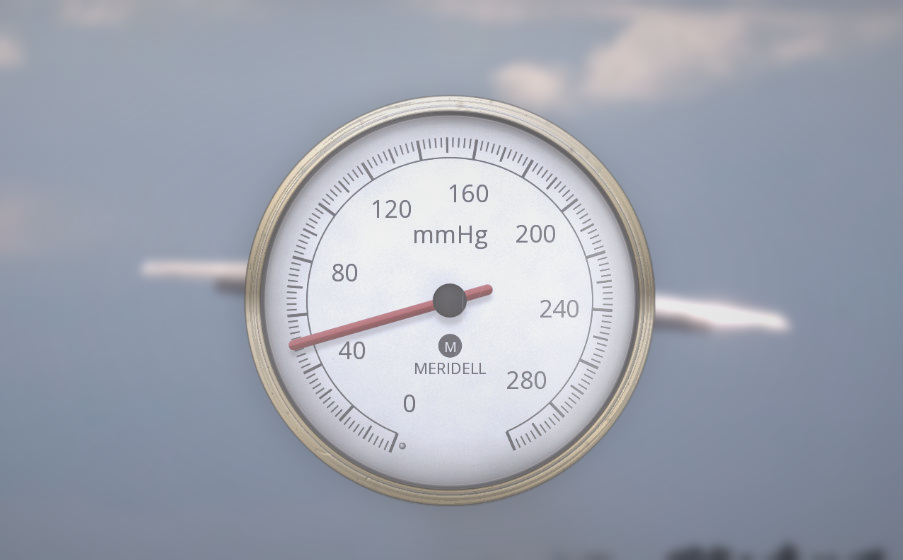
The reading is 50 mmHg
